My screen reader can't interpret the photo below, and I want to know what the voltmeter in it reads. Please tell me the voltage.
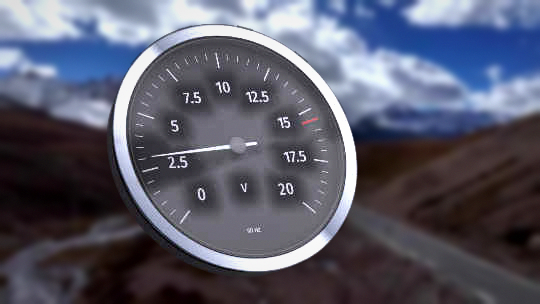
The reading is 3 V
